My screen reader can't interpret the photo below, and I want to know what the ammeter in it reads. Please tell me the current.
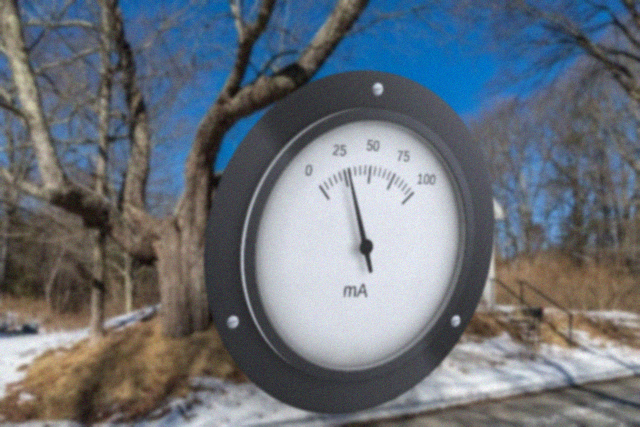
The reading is 25 mA
